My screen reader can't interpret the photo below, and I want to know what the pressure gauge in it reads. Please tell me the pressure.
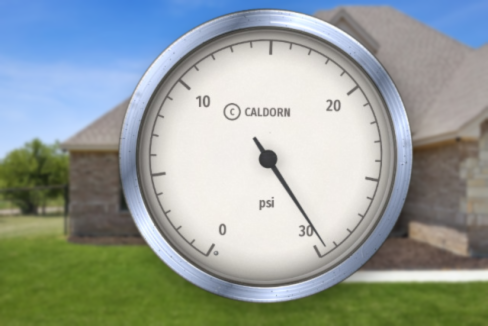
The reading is 29.5 psi
